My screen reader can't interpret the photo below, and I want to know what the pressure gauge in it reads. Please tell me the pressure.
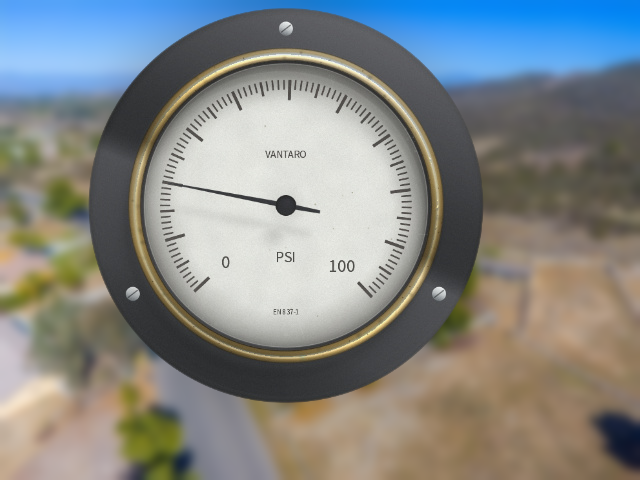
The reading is 20 psi
